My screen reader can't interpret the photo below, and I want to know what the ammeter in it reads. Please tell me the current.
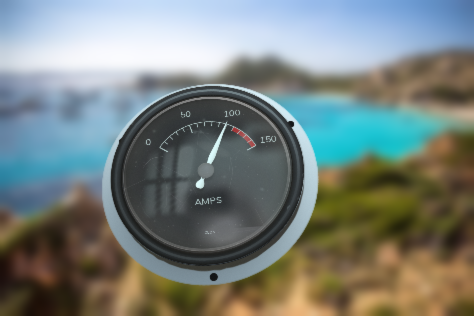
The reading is 100 A
